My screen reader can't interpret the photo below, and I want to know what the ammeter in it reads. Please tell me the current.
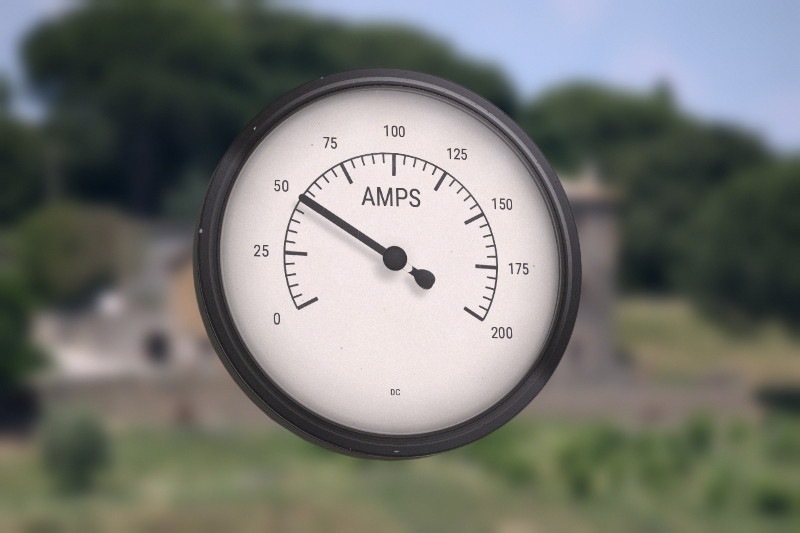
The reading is 50 A
